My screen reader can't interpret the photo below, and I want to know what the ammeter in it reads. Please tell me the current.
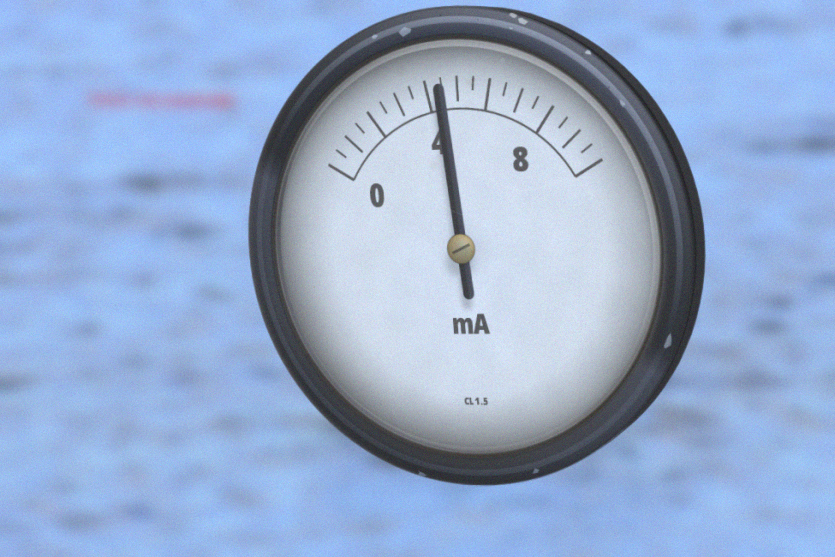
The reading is 4.5 mA
